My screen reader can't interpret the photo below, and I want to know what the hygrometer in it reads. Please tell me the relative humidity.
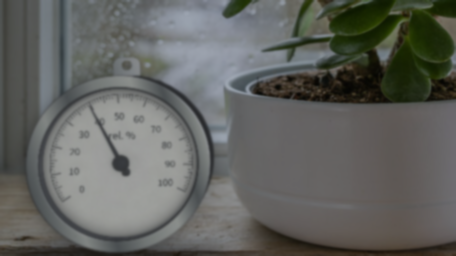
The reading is 40 %
